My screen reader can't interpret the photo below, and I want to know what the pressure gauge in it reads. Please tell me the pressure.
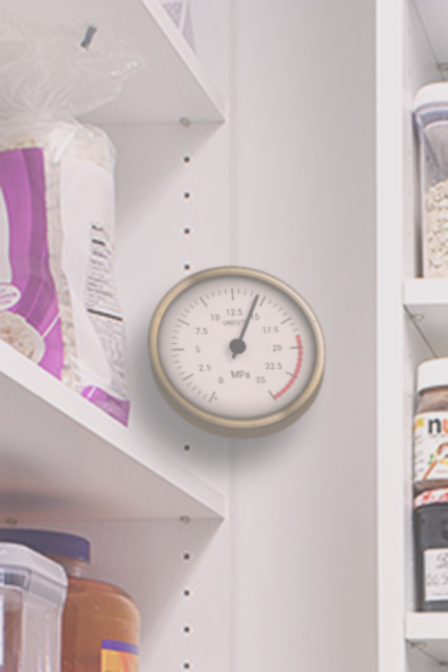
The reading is 14.5 MPa
